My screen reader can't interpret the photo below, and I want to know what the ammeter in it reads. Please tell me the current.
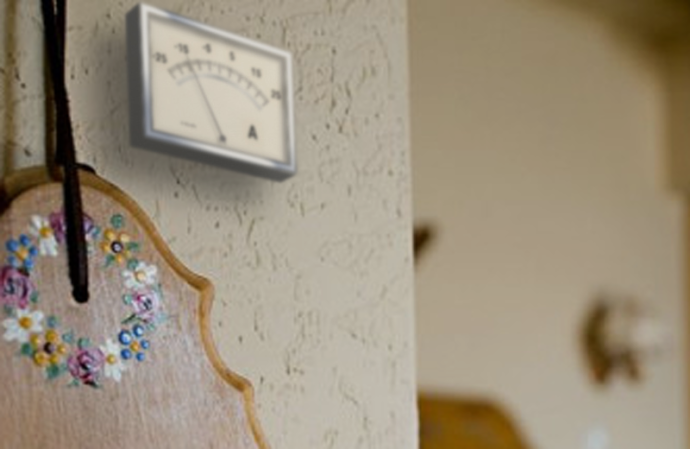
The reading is -15 A
